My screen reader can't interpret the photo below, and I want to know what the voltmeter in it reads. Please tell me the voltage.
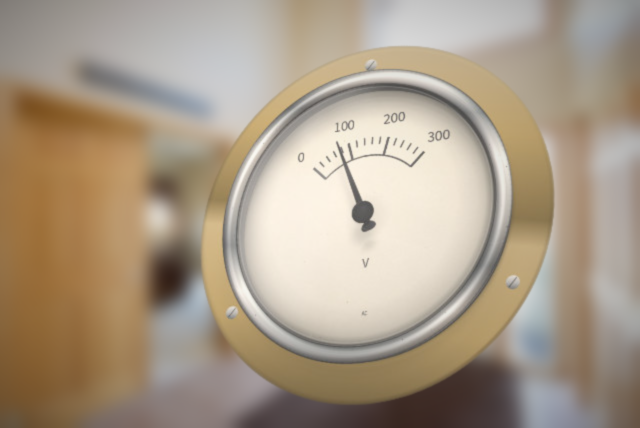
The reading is 80 V
